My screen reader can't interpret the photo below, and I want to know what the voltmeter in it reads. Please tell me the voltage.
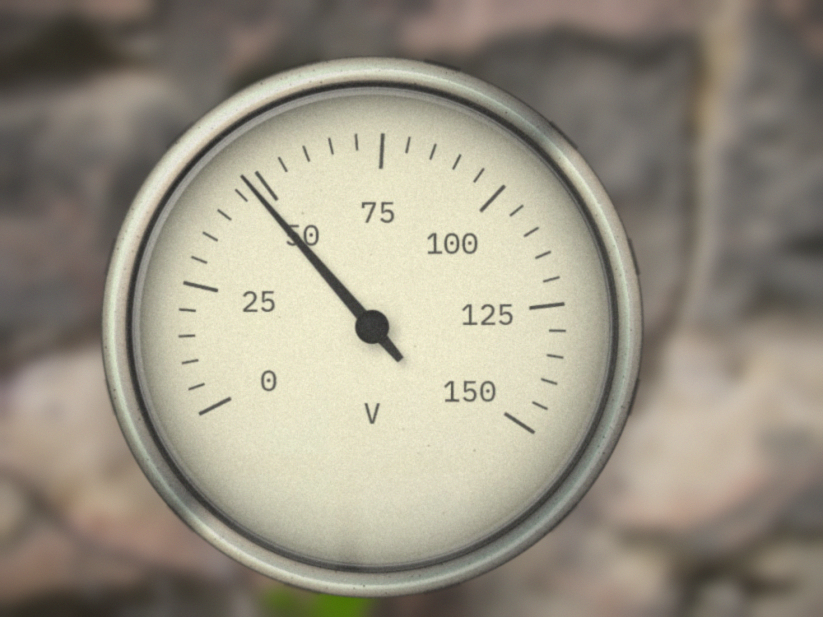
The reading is 47.5 V
